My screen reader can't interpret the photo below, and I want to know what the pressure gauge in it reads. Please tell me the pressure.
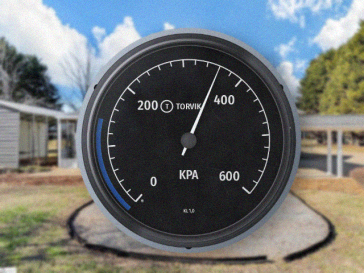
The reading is 360 kPa
